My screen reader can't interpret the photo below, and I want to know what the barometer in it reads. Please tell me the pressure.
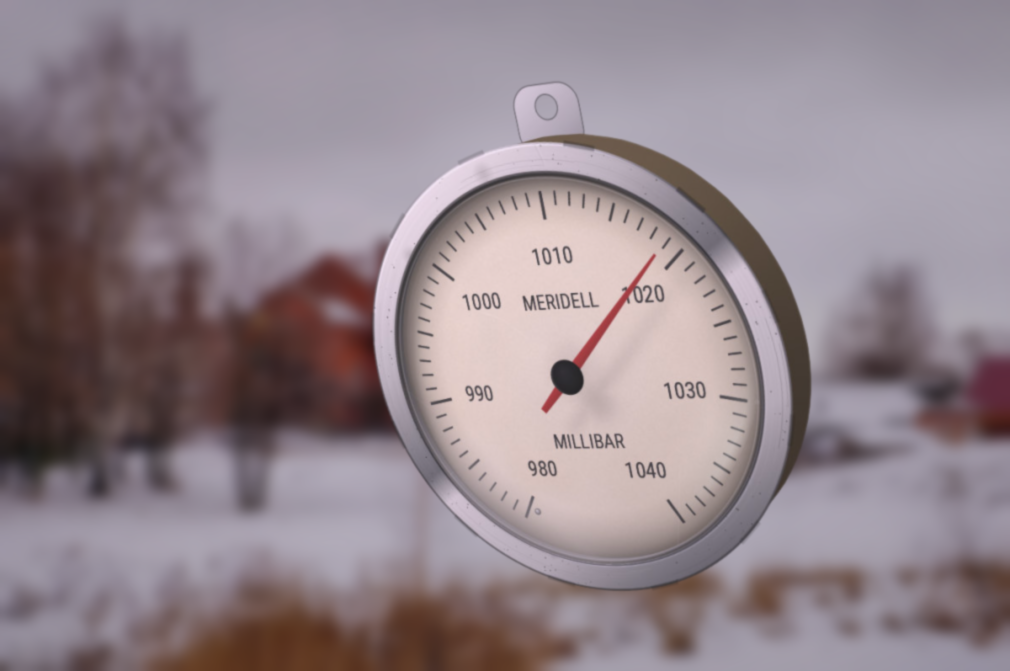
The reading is 1019 mbar
